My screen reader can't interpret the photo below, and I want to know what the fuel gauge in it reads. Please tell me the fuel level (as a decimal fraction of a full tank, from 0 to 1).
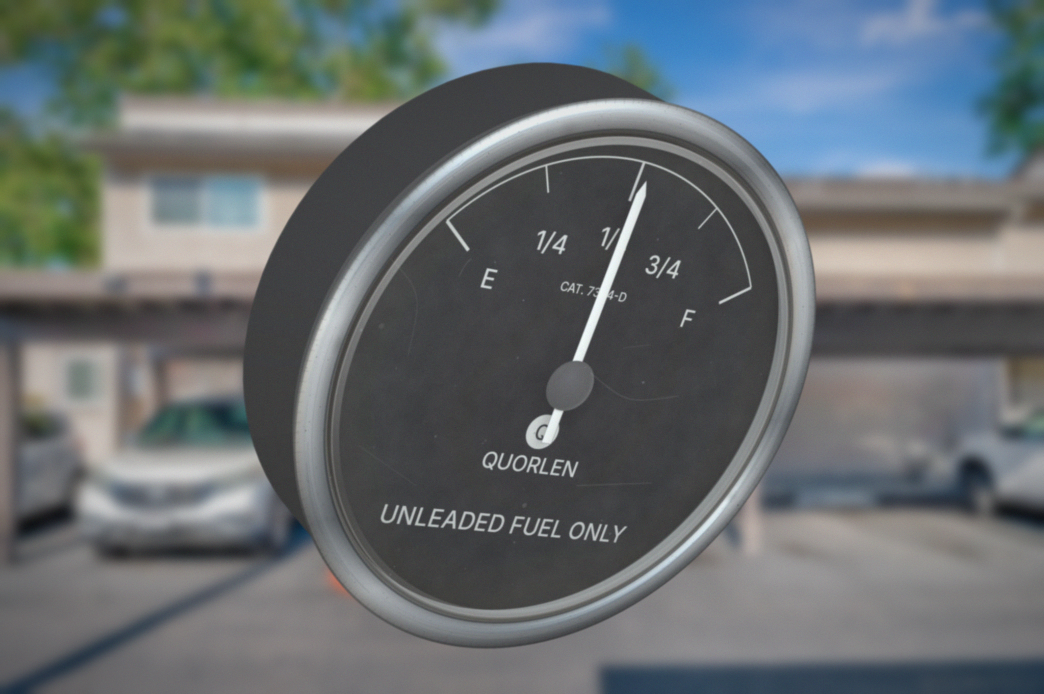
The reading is 0.5
